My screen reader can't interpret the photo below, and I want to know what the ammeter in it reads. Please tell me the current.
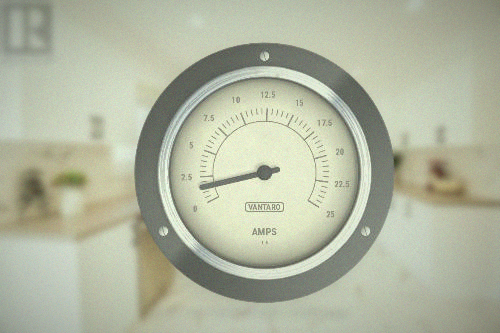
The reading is 1.5 A
